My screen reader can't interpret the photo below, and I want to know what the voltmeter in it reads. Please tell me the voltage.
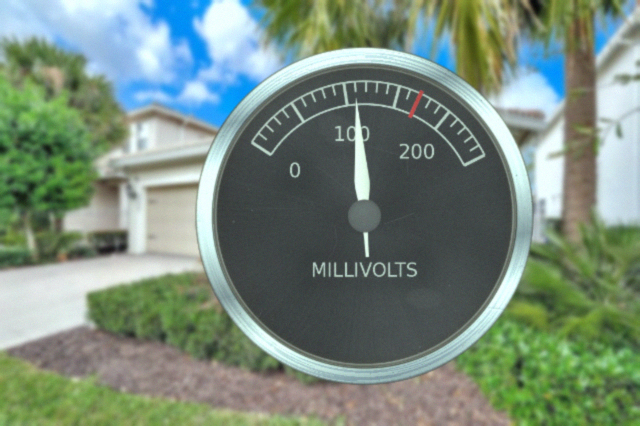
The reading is 110 mV
